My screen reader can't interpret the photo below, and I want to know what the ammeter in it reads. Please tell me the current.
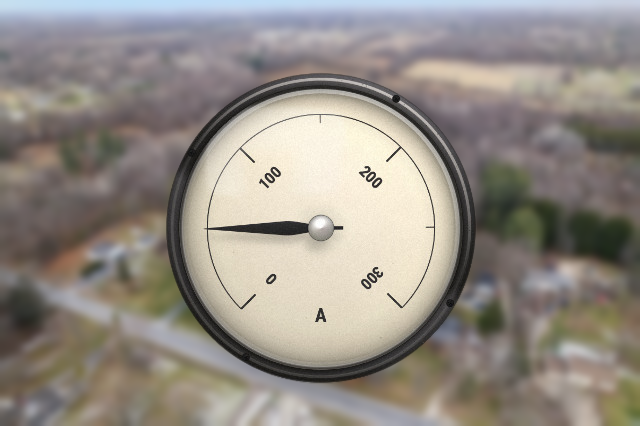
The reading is 50 A
